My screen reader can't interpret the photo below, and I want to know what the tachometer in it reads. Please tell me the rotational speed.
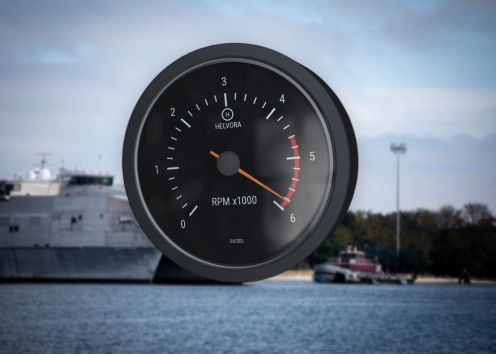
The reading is 5800 rpm
